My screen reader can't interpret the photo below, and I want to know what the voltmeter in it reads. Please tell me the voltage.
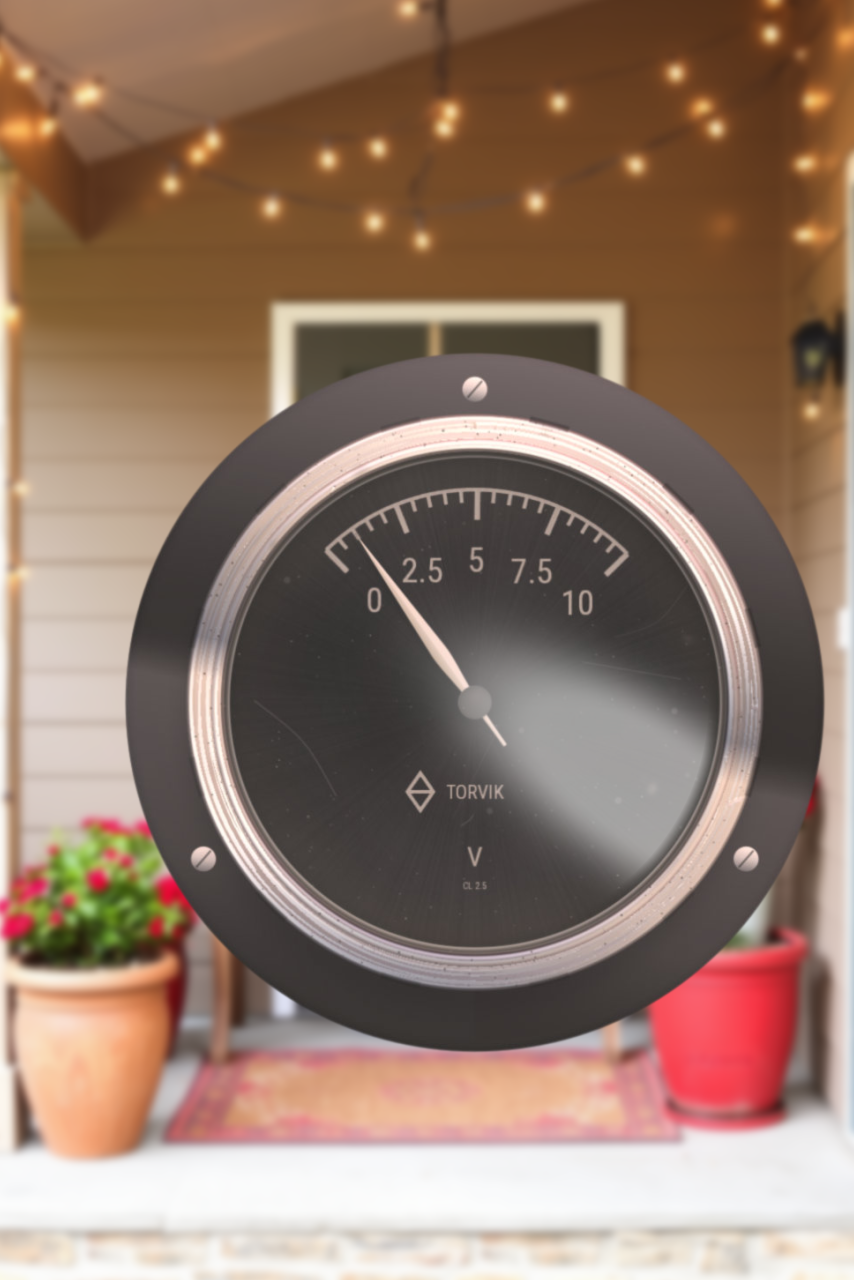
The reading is 1 V
